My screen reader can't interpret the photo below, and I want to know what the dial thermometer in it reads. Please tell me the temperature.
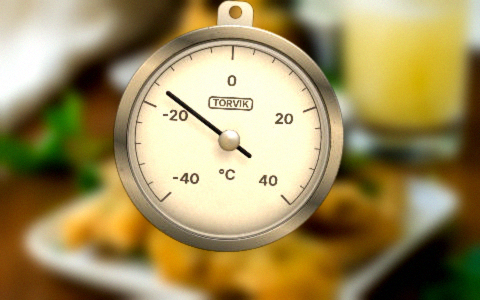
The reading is -16 °C
